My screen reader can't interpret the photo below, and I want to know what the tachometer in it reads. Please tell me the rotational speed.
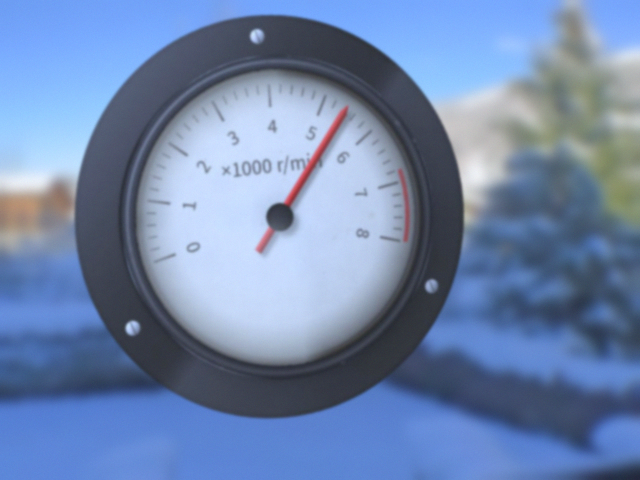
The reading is 5400 rpm
